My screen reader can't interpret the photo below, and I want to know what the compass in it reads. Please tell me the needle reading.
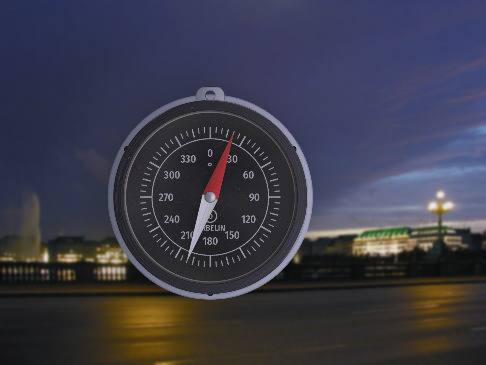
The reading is 20 °
